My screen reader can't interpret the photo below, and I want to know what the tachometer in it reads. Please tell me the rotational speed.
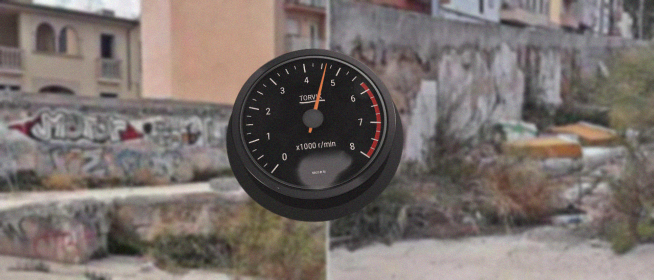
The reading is 4625 rpm
